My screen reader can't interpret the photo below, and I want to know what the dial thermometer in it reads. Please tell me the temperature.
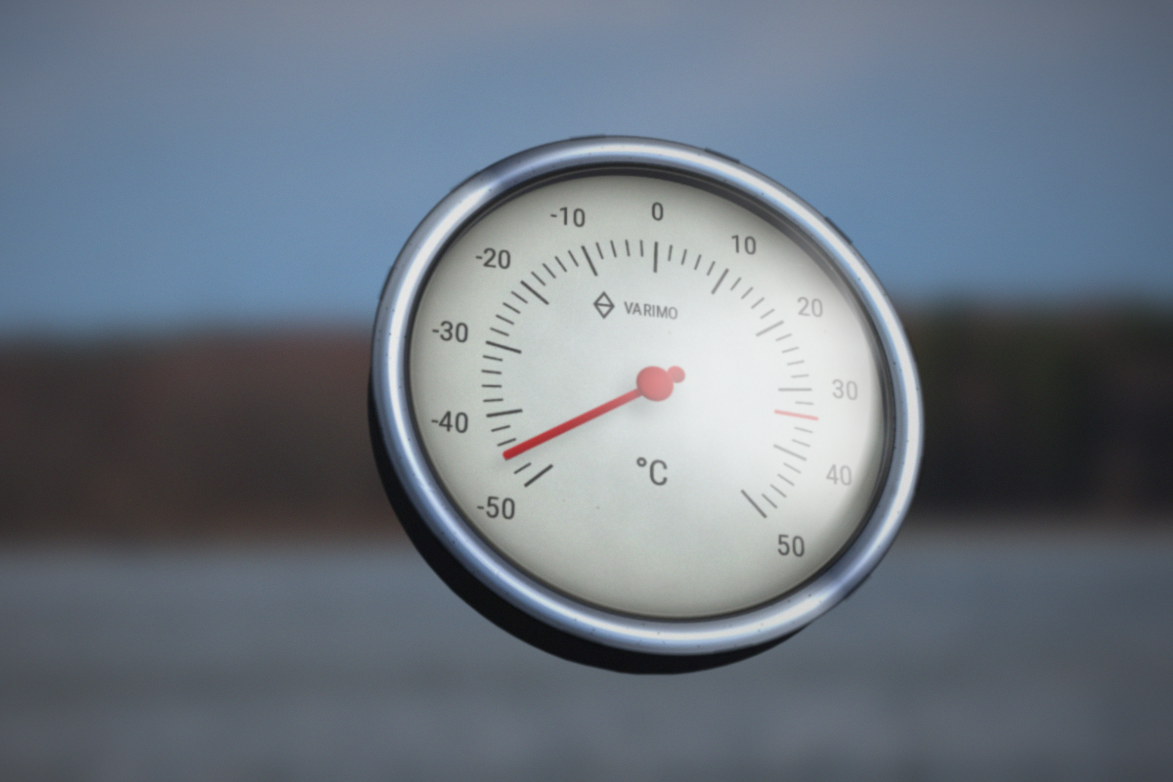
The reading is -46 °C
